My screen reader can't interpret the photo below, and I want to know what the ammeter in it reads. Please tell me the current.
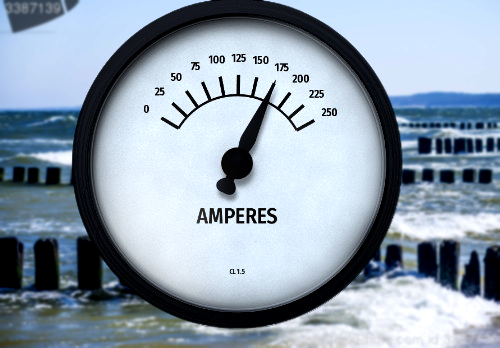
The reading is 175 A
